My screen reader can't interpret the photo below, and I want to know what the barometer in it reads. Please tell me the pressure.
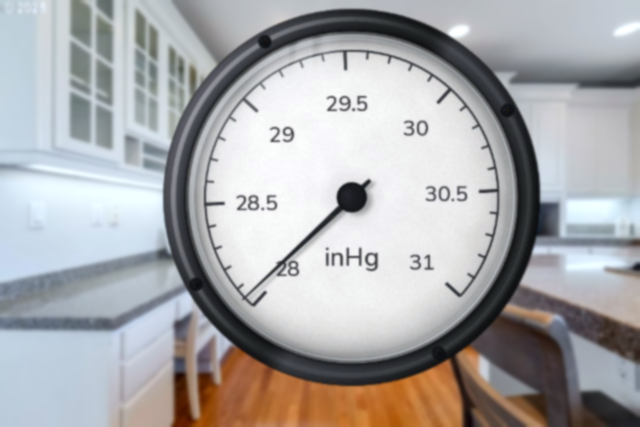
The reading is 28.05 inHg
